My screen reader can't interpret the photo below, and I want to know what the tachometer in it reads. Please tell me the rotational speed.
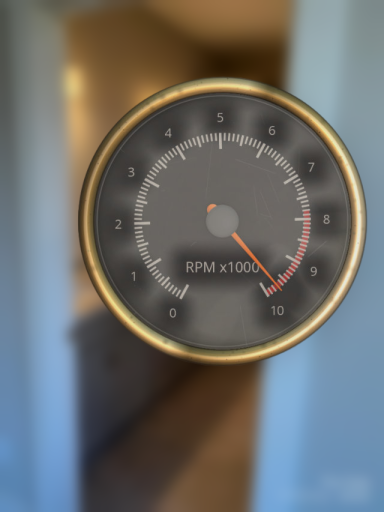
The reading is 9700 rpm
